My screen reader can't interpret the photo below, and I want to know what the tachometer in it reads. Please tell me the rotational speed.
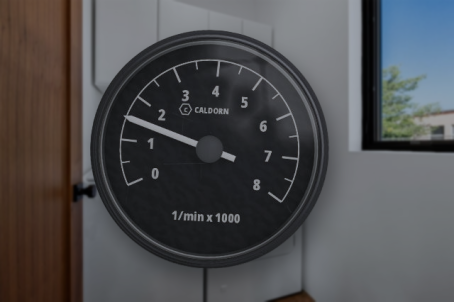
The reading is 1500 rpm
